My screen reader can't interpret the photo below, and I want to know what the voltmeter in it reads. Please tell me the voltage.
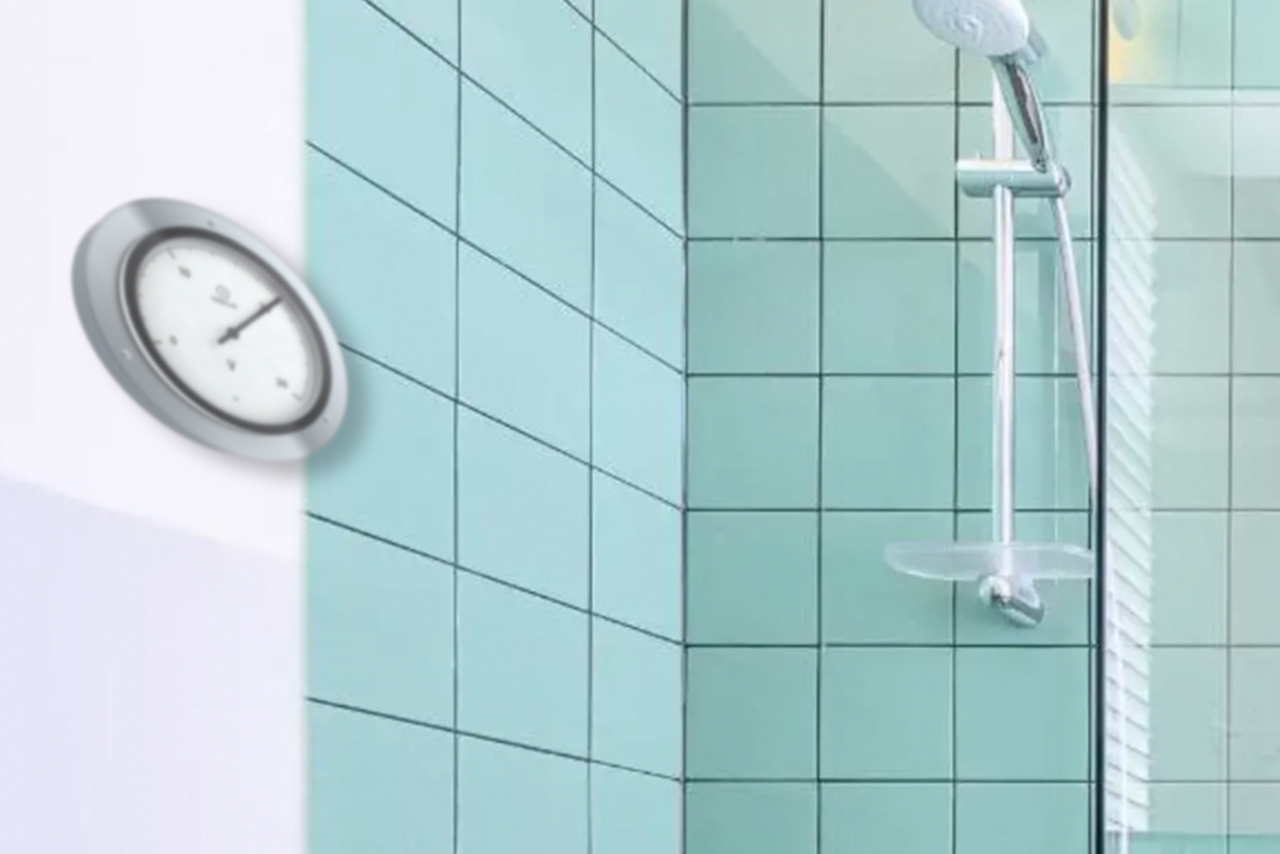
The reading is 20 V
